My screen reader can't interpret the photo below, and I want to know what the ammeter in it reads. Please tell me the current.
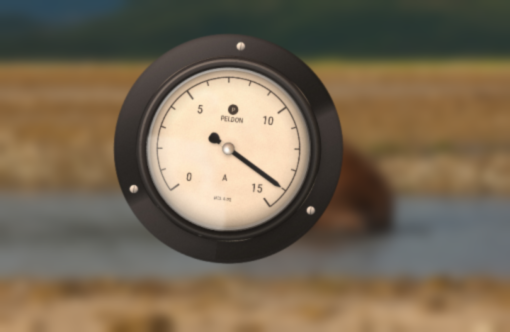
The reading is 14 A
